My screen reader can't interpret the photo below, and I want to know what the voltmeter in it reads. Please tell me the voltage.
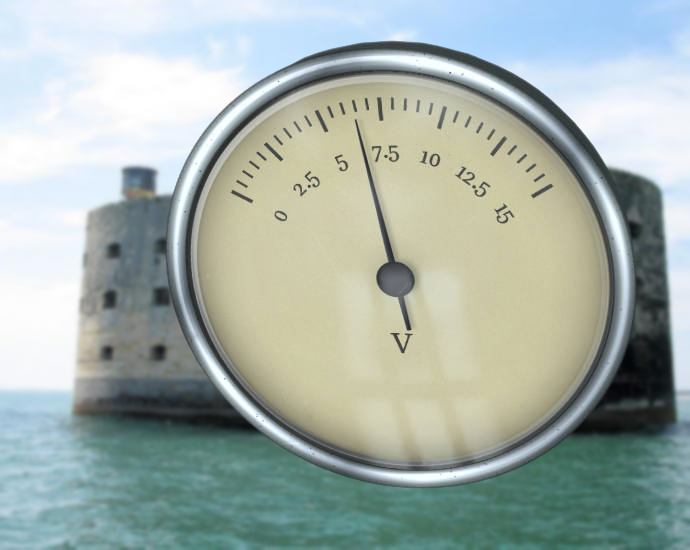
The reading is 6.5 V
